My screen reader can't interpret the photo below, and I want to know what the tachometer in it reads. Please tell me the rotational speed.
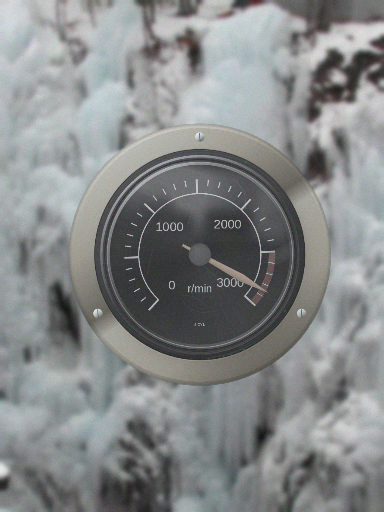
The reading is 2850 rpm
